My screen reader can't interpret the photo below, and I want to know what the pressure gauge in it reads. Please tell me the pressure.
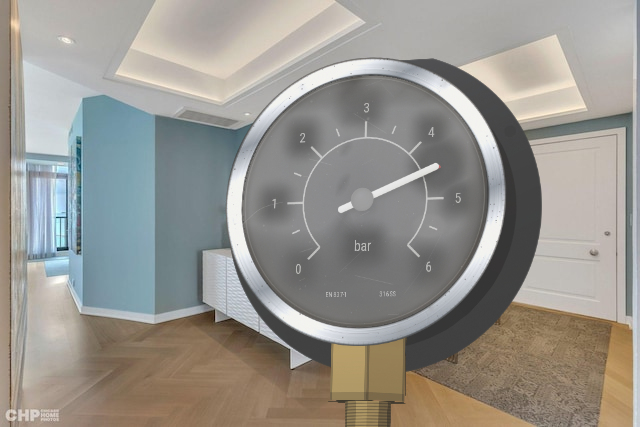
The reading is 4.5 bar
